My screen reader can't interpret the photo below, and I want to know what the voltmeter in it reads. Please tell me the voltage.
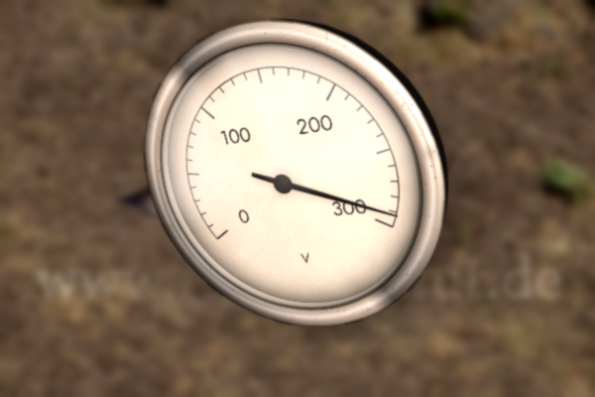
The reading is 290 V
